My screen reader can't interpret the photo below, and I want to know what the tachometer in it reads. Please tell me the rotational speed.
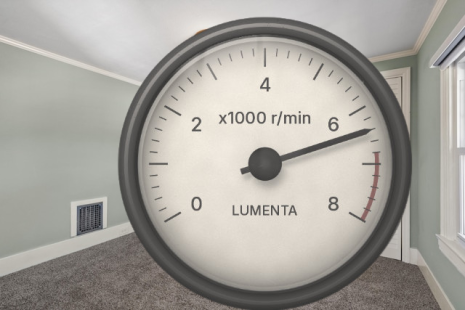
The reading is 6400 rpm
